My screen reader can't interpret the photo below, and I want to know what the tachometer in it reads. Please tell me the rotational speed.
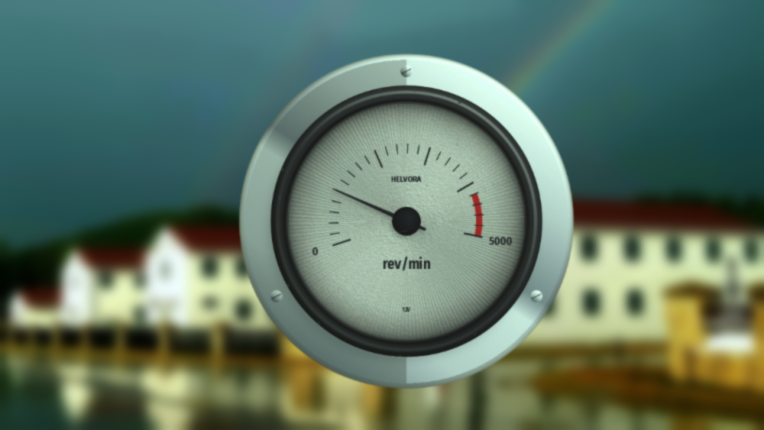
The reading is 1000 rpm
